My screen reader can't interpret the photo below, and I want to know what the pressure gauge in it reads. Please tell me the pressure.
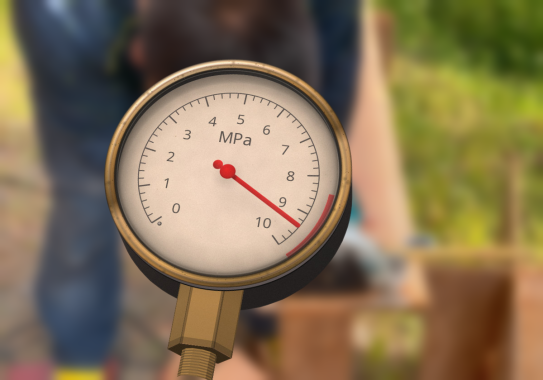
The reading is 9.4 MPa
